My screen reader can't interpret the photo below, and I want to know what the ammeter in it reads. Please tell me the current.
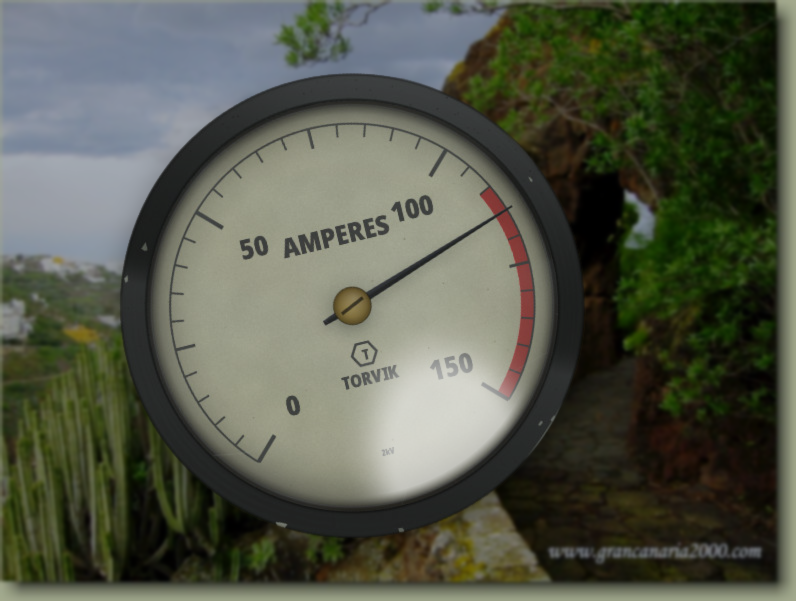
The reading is 115 A
